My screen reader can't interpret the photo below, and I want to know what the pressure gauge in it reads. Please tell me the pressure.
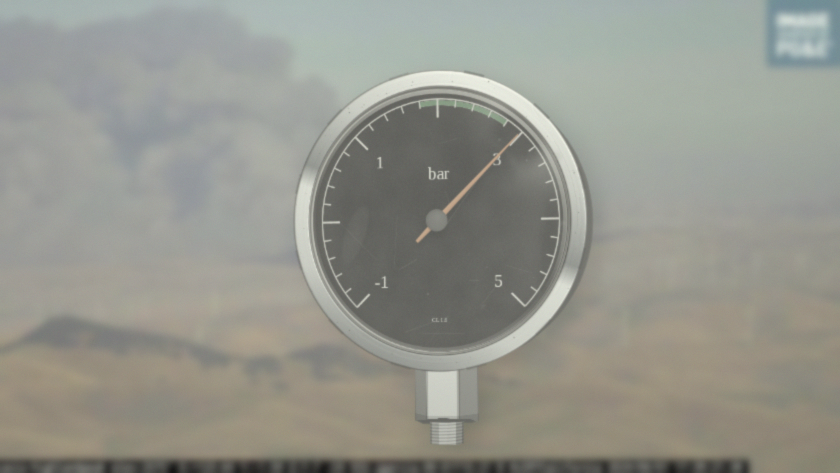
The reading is 3 bar
